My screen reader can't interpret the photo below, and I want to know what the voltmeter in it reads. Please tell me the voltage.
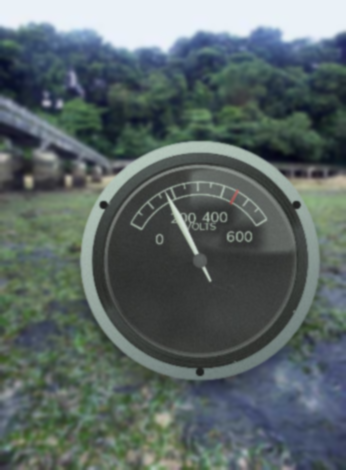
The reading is 175 V
